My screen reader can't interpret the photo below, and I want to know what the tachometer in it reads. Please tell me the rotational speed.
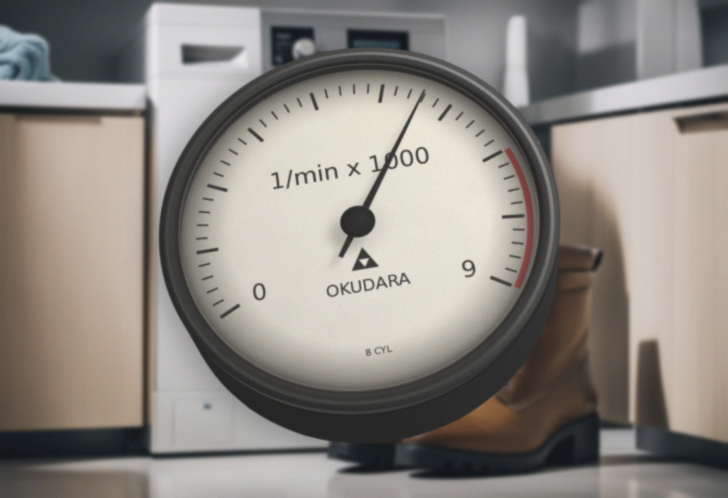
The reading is 5600 rpm
